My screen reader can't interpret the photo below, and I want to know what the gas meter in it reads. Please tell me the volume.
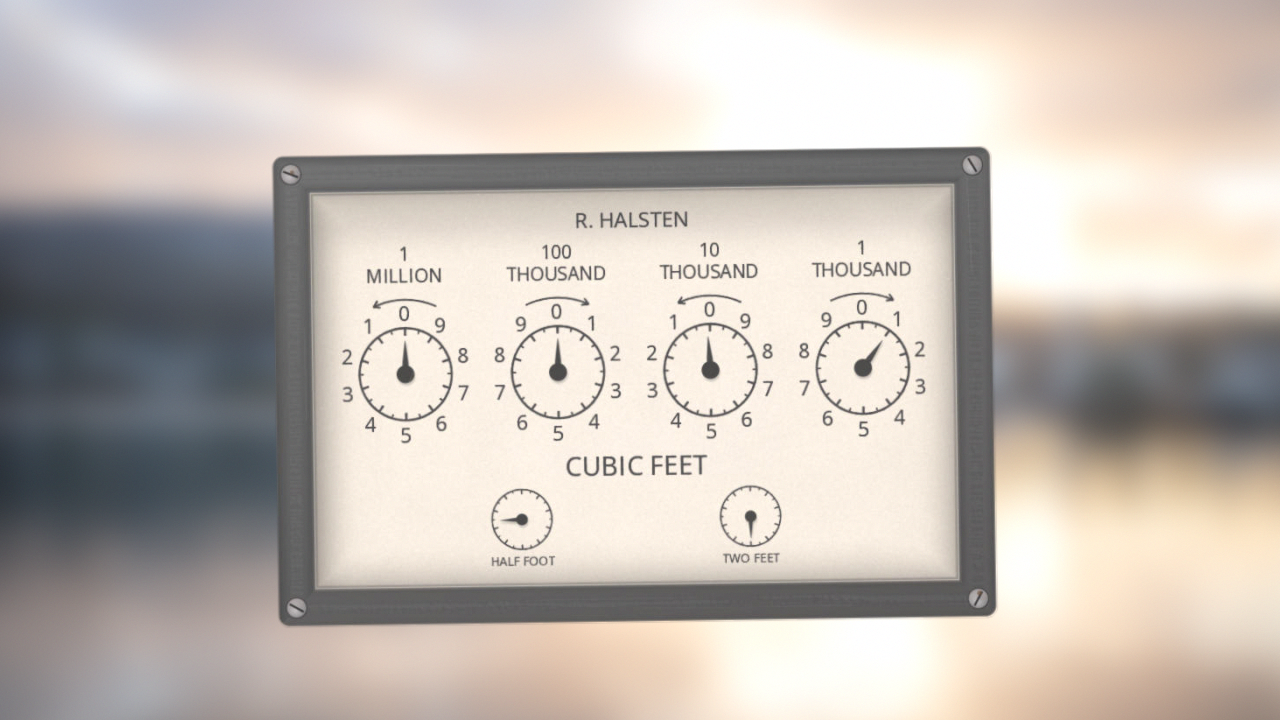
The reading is 100 ft³
